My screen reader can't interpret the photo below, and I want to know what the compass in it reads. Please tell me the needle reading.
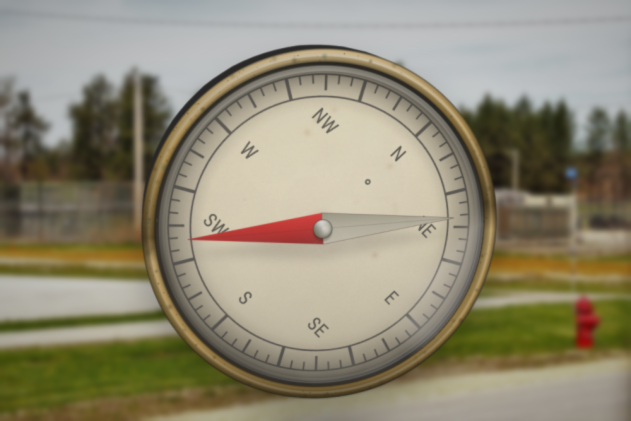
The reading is 220 °
